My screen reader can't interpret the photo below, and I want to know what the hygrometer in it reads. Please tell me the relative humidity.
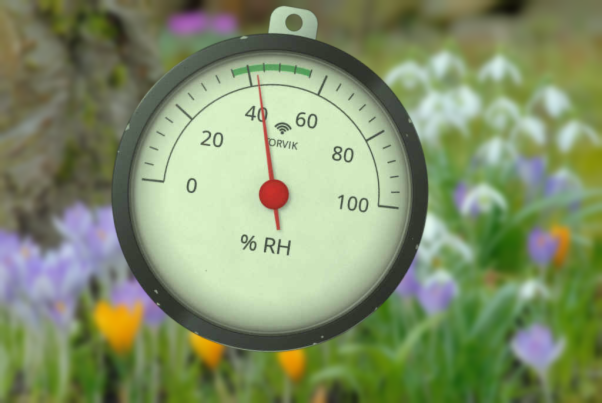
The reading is 42 %
